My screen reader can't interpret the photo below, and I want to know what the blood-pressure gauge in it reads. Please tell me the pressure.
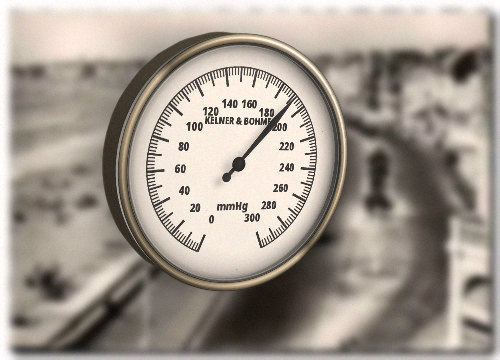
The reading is 190 mmHg
